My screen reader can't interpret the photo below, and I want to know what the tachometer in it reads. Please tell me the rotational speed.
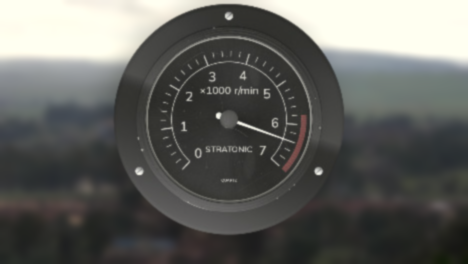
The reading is 6400 rpm
